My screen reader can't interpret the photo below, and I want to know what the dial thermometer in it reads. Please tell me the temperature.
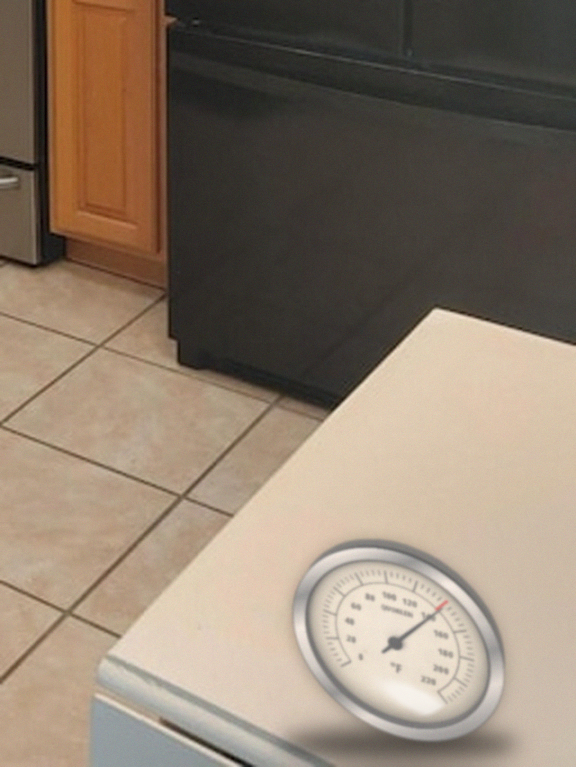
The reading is 140 °F
